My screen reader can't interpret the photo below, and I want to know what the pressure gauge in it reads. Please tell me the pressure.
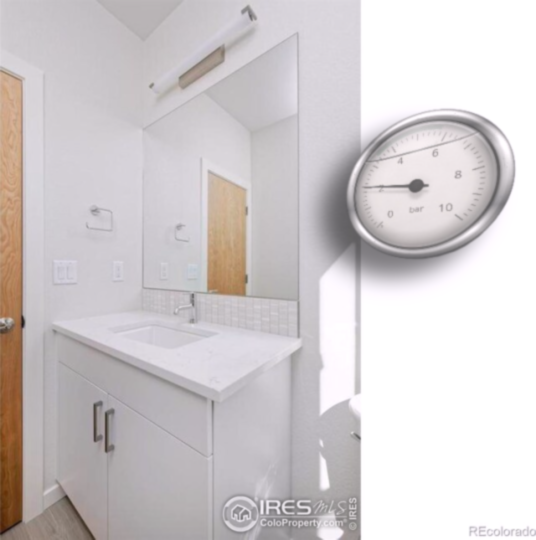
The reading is 2 bar
